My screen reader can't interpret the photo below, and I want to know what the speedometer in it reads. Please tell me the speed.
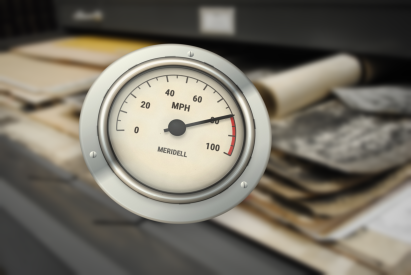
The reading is 80 mph
